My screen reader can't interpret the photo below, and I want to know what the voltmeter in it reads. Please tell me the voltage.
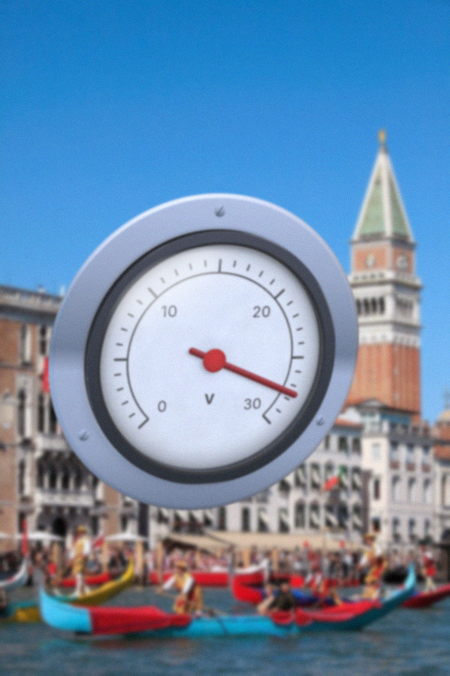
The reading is 27.5 V
